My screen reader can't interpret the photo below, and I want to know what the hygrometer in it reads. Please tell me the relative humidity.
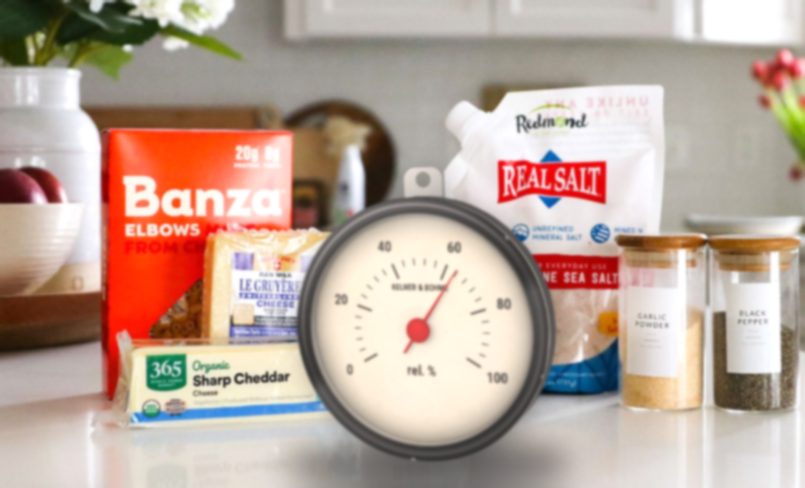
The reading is 64 %
